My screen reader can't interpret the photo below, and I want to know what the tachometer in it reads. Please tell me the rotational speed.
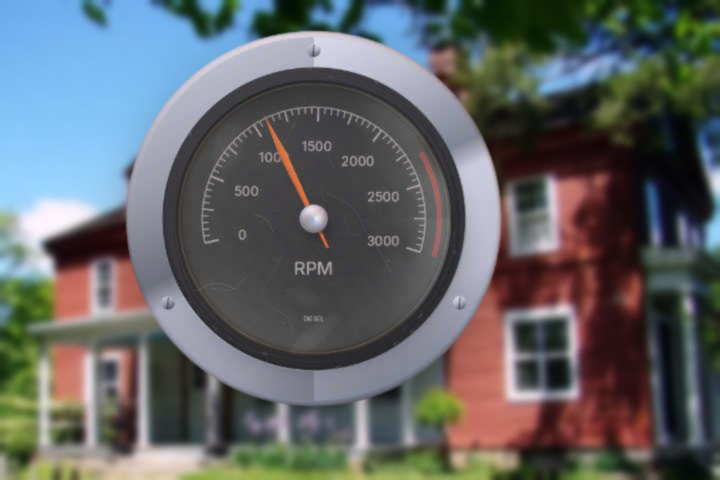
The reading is 1100 rpm
